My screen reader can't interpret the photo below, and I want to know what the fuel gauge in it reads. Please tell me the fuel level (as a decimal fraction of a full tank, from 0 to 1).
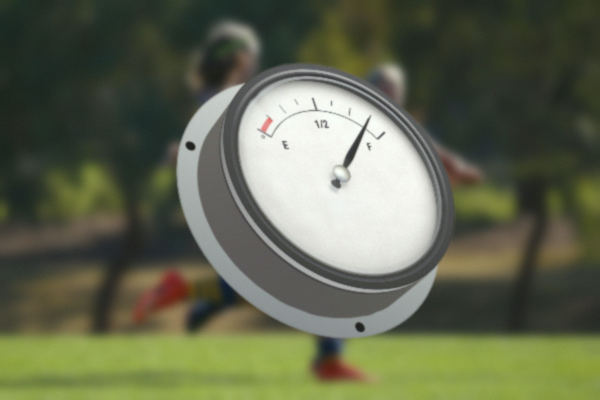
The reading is 0.875
